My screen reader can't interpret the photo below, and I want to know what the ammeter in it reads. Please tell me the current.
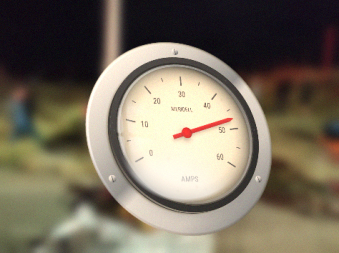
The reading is 47.5 A
